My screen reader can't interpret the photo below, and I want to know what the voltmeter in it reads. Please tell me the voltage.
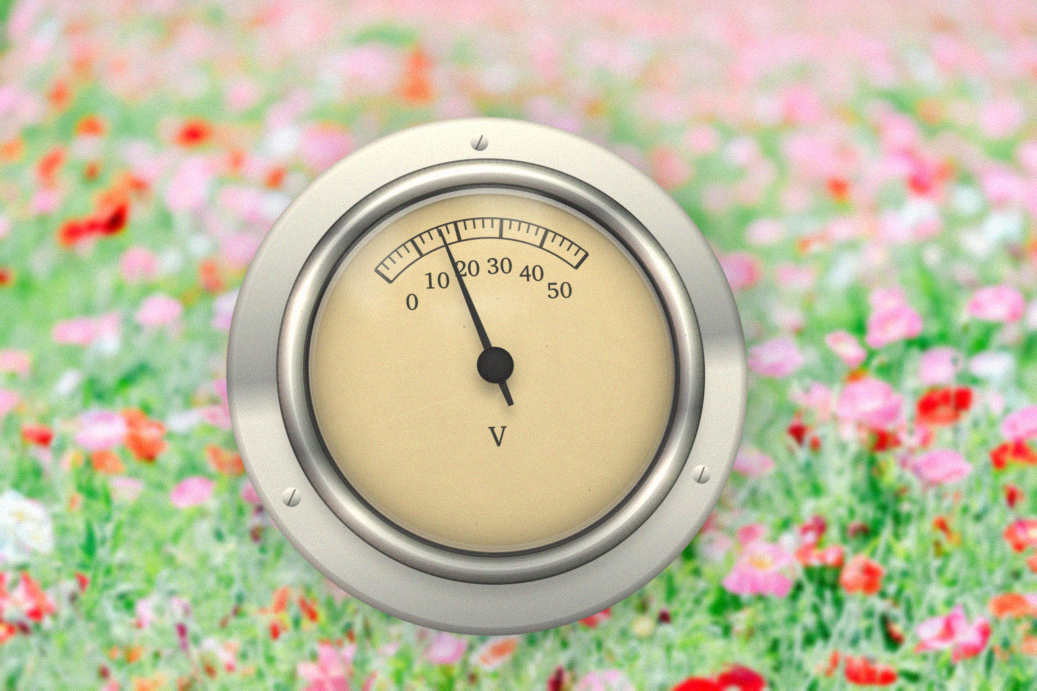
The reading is 16 V
